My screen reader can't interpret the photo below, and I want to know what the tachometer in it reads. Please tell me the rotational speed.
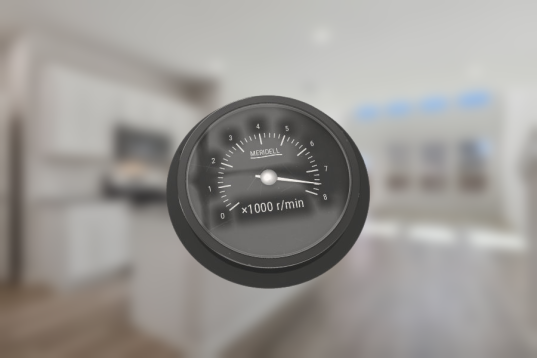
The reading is 7600 rpm
